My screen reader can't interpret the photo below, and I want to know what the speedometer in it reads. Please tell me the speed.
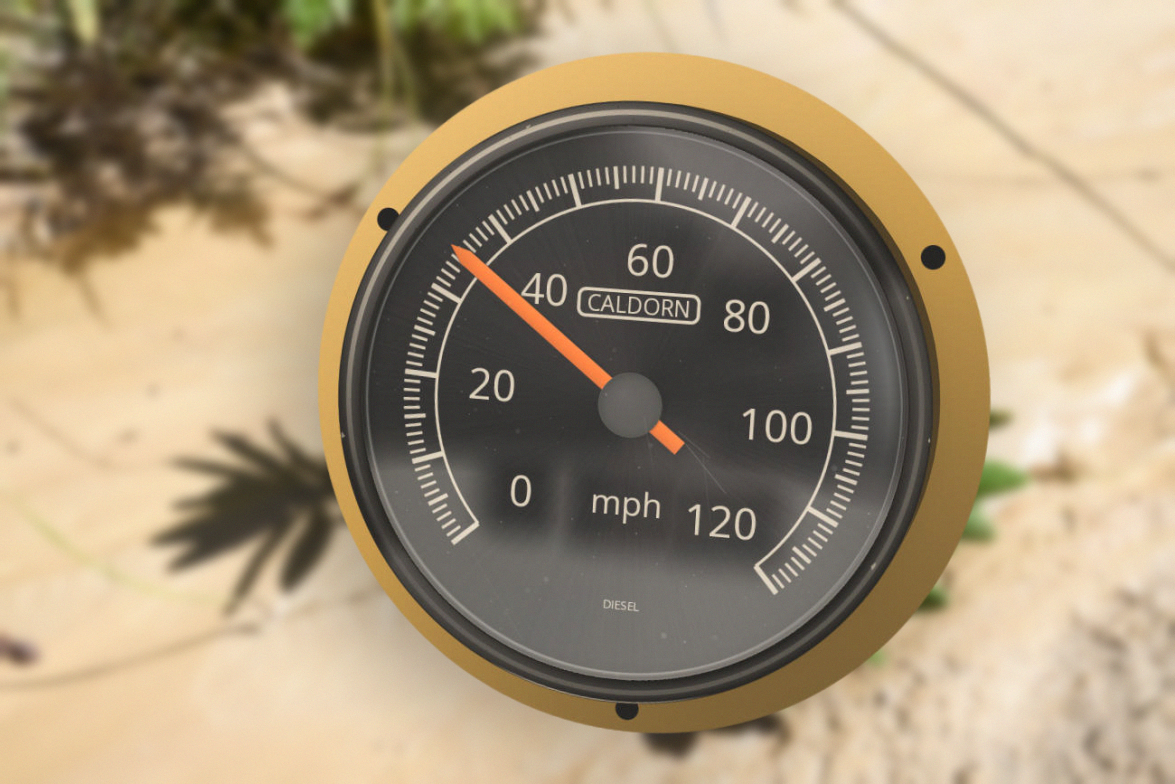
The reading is 35 mph
